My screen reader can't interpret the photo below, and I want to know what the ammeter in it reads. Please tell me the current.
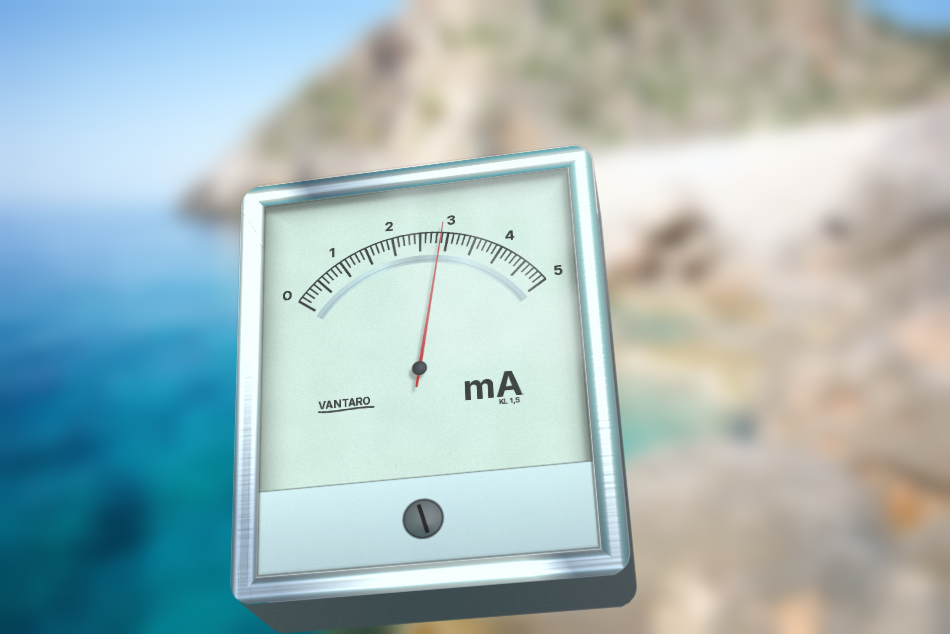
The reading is 2.9 mA
